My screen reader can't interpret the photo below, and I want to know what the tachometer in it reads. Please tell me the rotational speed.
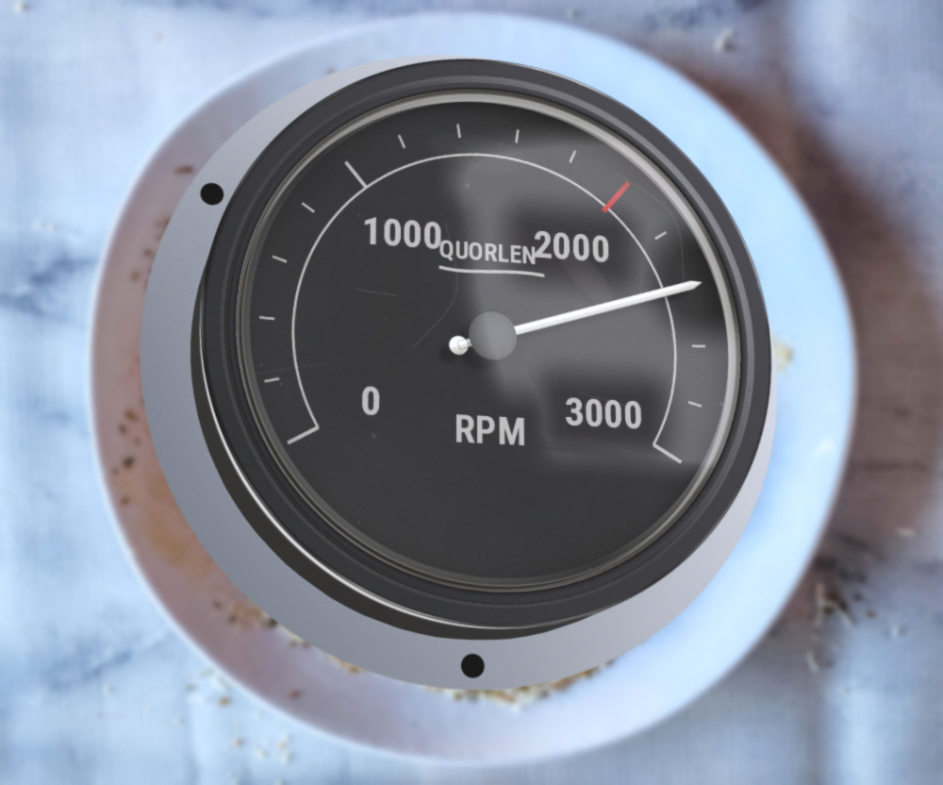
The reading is 2400 rpm
